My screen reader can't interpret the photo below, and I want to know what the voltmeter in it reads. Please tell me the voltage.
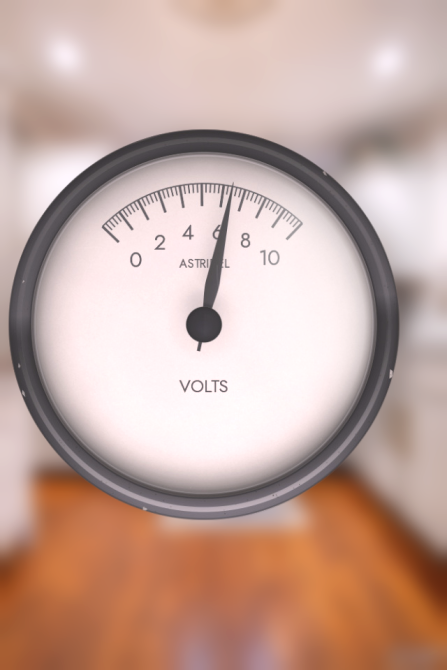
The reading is 6.4 V
